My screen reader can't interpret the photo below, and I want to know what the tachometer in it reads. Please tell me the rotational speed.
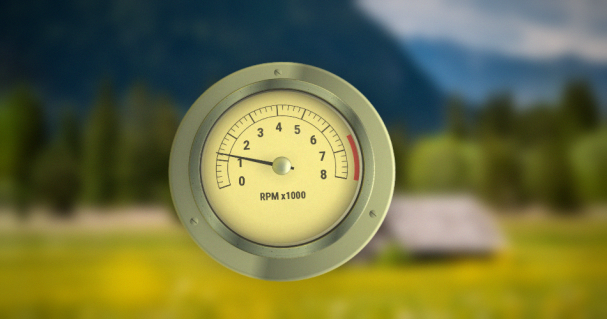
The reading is 1200 rpm
